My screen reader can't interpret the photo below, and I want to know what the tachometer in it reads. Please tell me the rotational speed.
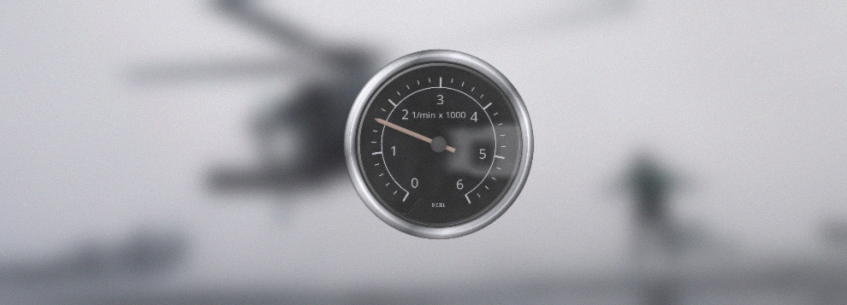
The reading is 1600 rpm
